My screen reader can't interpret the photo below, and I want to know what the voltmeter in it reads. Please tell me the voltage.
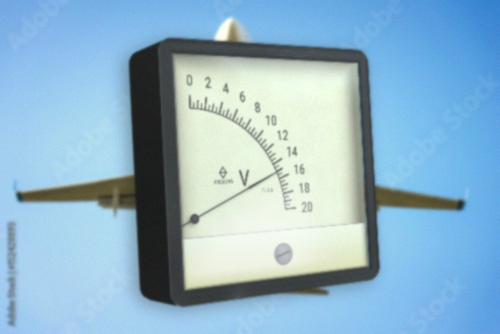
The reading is 15 V
